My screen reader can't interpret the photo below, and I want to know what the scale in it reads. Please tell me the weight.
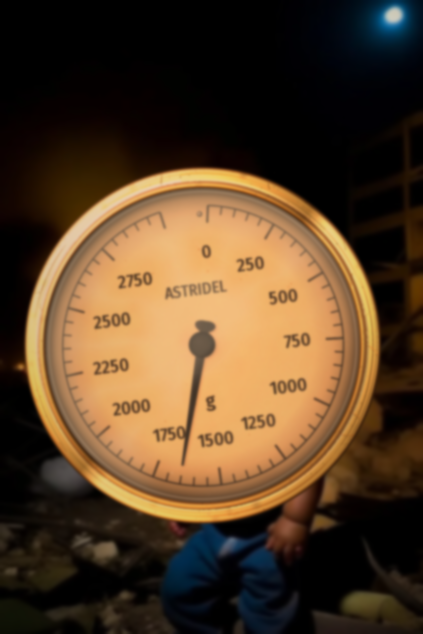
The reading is 1650 g
